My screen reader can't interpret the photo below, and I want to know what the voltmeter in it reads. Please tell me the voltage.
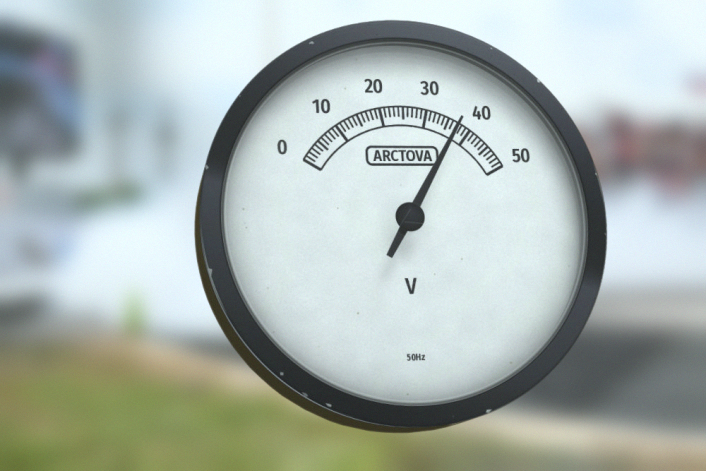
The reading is 37 V
